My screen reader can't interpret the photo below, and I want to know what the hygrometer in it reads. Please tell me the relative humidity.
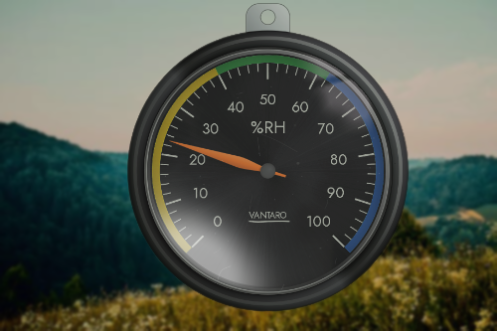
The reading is 23 %
